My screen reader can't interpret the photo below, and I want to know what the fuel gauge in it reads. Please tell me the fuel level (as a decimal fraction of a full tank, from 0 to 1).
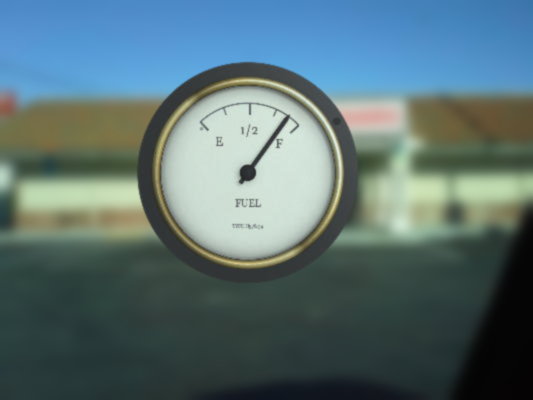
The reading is 0.875
